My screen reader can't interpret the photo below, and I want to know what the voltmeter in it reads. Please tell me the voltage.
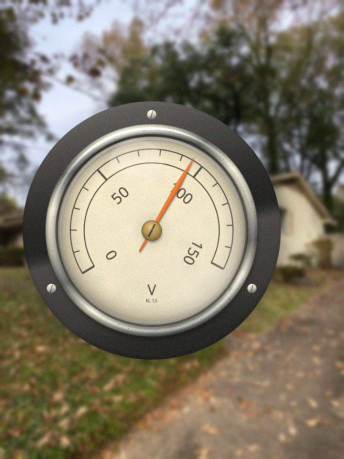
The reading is 95 V
